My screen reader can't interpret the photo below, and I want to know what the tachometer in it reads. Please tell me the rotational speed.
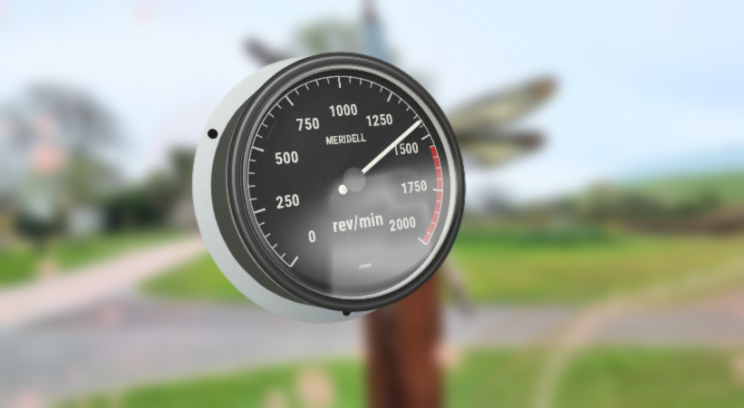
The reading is 1425 rpm
